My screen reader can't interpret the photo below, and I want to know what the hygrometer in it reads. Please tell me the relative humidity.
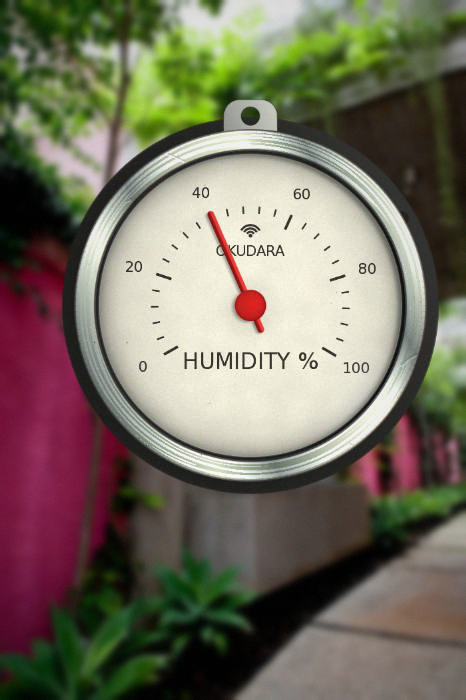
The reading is 40 %
